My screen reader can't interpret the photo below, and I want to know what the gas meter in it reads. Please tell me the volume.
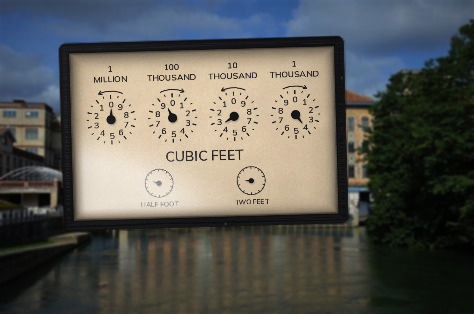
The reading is 993400 ft³
